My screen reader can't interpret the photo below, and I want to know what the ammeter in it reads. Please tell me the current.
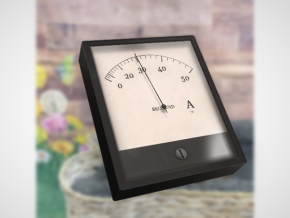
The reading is 30 A
